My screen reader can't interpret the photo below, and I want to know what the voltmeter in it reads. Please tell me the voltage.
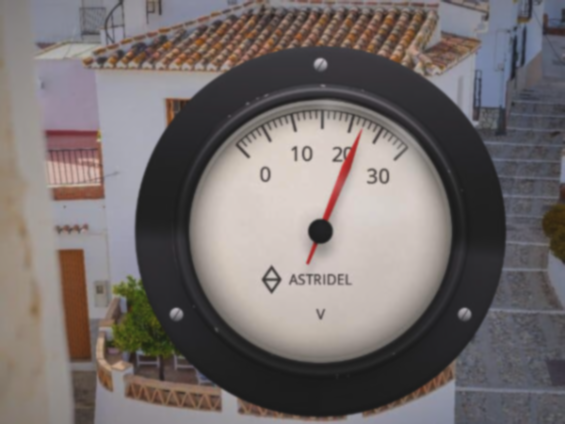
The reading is 22 V
